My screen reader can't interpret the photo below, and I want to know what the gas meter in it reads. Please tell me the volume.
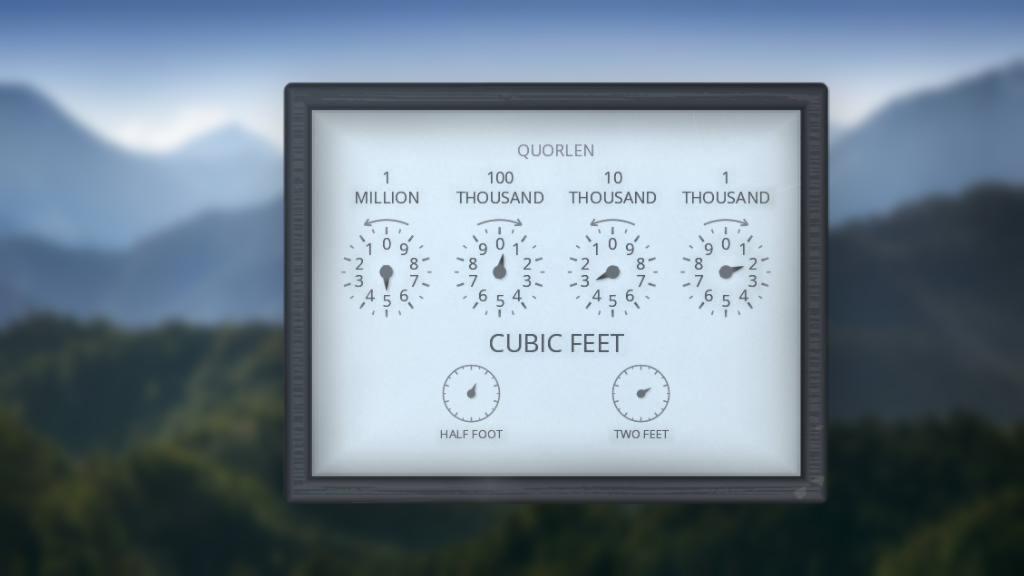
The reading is 503200 ft³
